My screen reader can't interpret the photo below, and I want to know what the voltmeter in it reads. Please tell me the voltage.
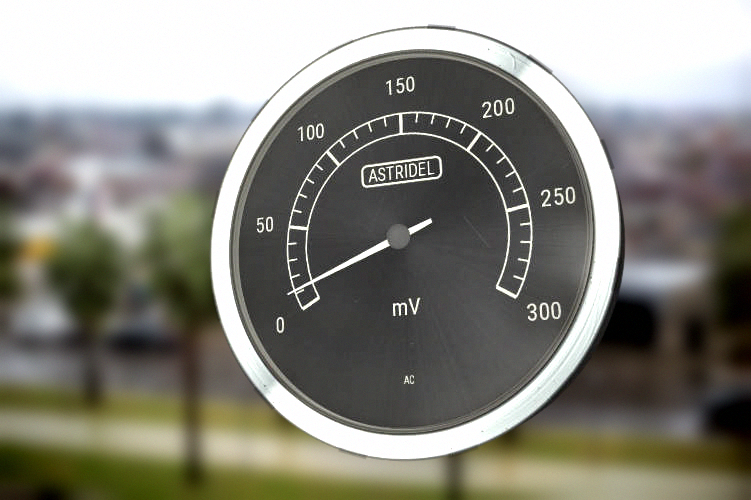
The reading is 10 mV
